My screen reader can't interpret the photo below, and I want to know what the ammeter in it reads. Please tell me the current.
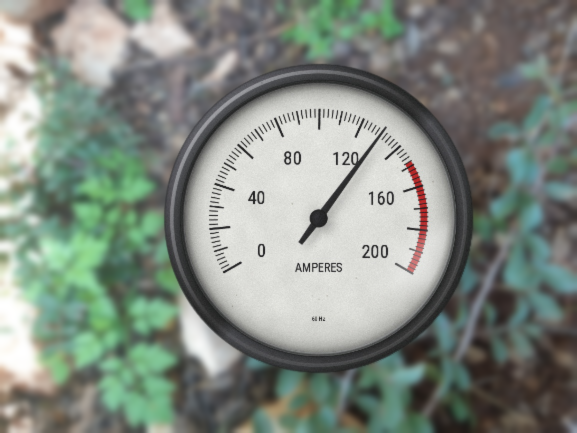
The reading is 130 A
